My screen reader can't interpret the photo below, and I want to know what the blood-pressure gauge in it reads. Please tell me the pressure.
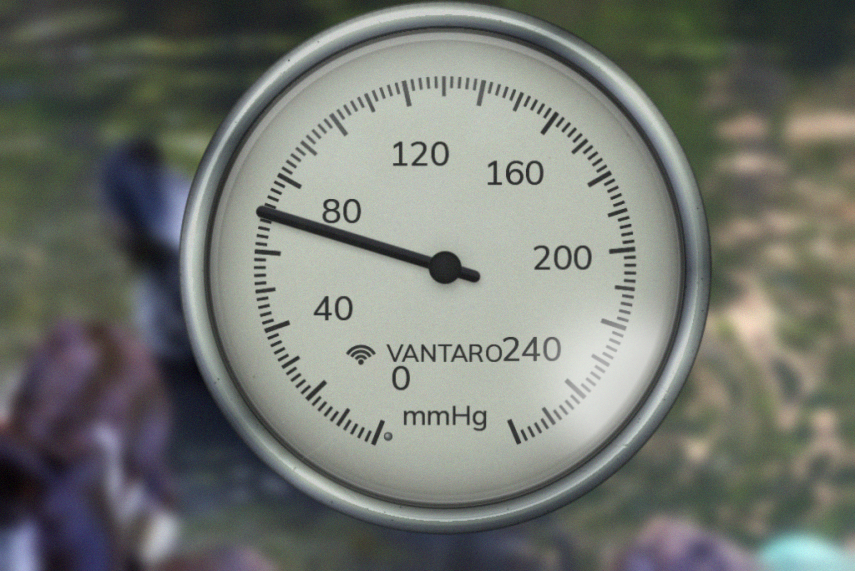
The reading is 70 mmHg
